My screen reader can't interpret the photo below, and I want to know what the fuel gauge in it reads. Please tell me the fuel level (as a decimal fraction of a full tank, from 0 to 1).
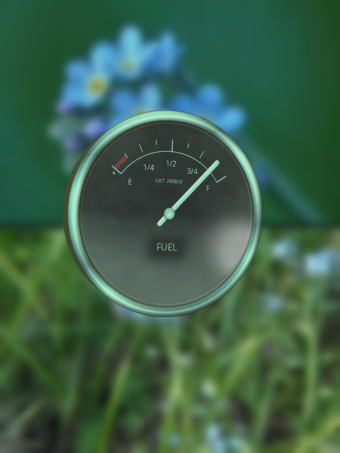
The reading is 0.875
